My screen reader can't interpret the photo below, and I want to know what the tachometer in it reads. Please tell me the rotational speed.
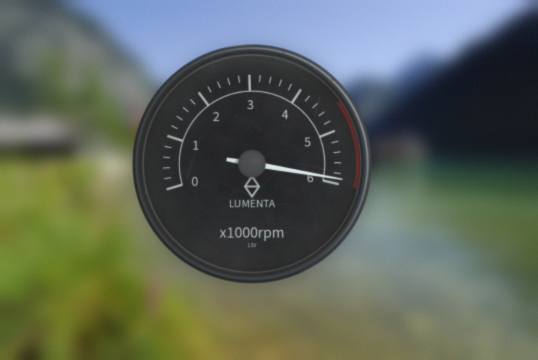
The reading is 5900 rpm
